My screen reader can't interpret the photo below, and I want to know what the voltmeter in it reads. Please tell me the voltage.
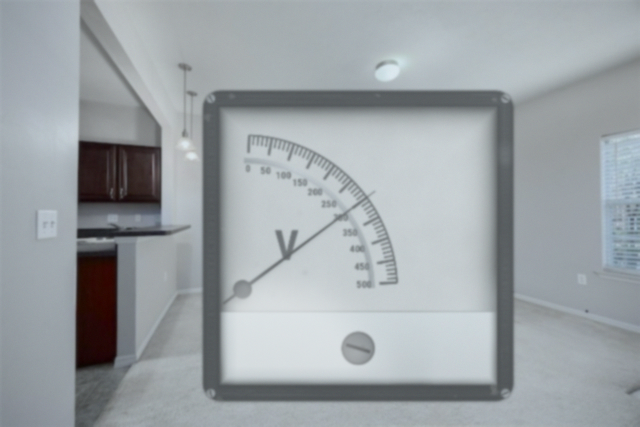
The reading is 300 V
